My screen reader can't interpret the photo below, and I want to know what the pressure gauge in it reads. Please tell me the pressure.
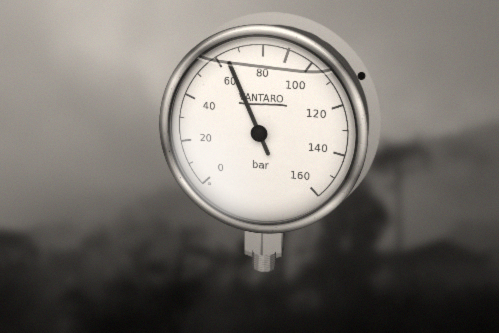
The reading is 65 bar
